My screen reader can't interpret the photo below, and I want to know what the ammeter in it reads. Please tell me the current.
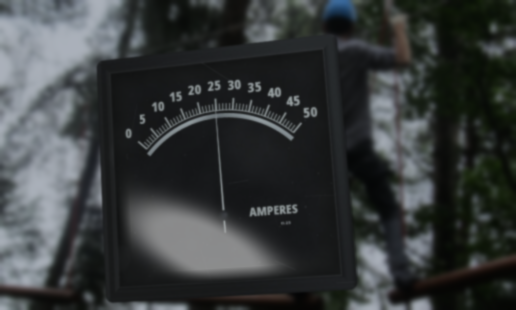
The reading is 25 A
